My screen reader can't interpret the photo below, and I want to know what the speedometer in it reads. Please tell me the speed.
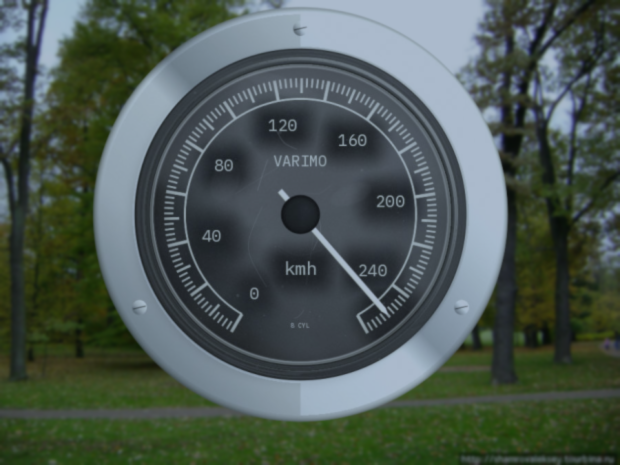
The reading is 250 km/h
